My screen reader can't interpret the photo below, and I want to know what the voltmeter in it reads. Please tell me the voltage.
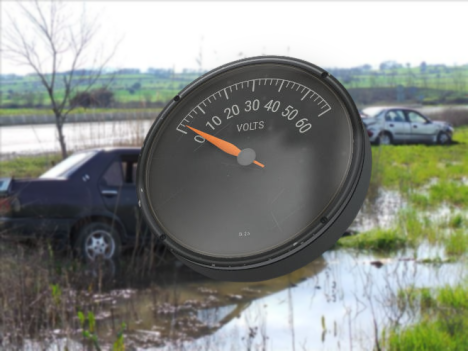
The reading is 2 V
